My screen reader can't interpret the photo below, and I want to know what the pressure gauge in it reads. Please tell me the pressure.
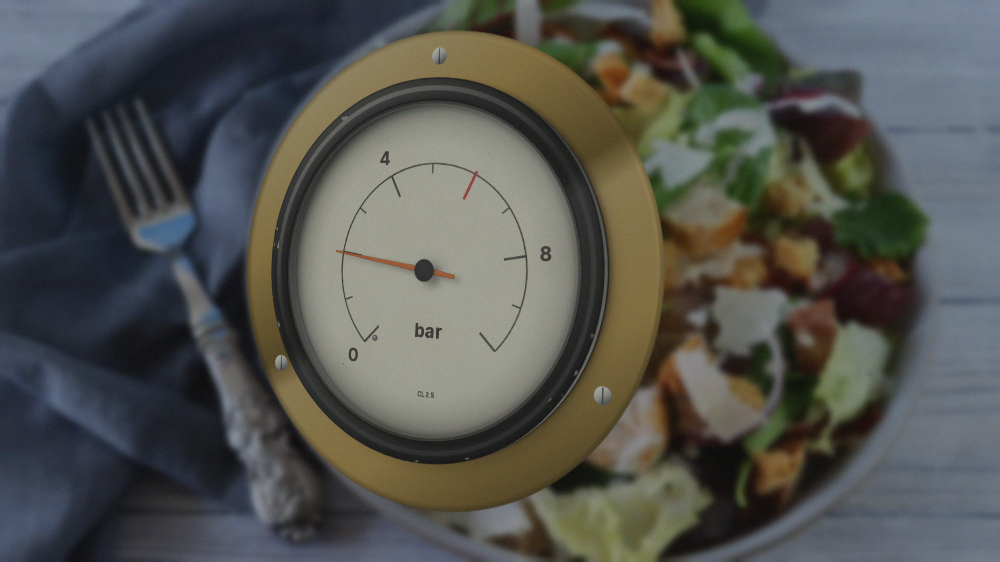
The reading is 2 bar
